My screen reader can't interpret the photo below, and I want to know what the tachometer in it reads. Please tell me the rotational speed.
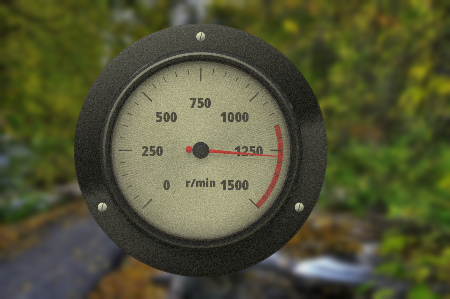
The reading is 1275 rpm
